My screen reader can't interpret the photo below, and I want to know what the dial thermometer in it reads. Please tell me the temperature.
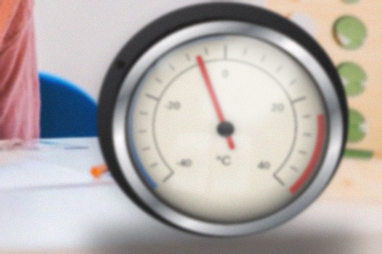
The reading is -6 °C
